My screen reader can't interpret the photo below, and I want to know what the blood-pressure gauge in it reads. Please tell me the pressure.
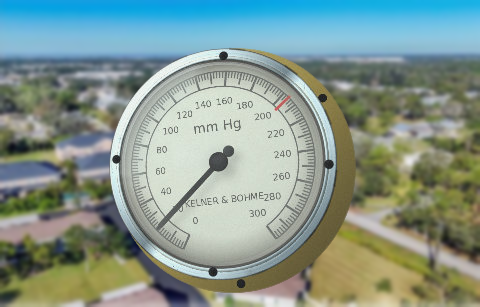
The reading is 20 mmHg
